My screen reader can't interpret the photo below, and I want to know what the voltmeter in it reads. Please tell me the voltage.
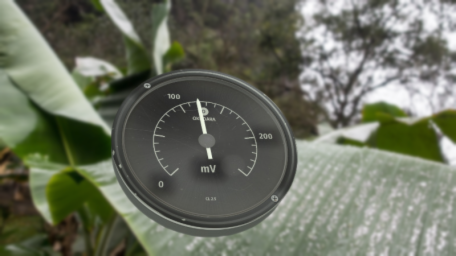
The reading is 120 mV
